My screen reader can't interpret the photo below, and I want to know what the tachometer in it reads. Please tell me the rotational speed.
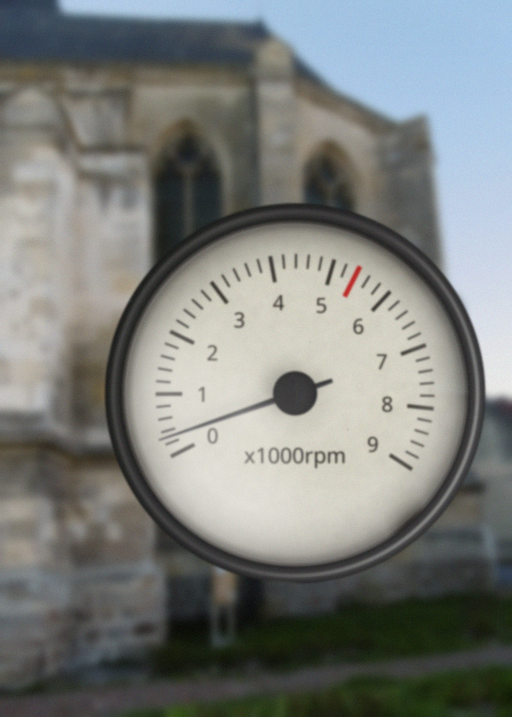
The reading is 300 rpm
